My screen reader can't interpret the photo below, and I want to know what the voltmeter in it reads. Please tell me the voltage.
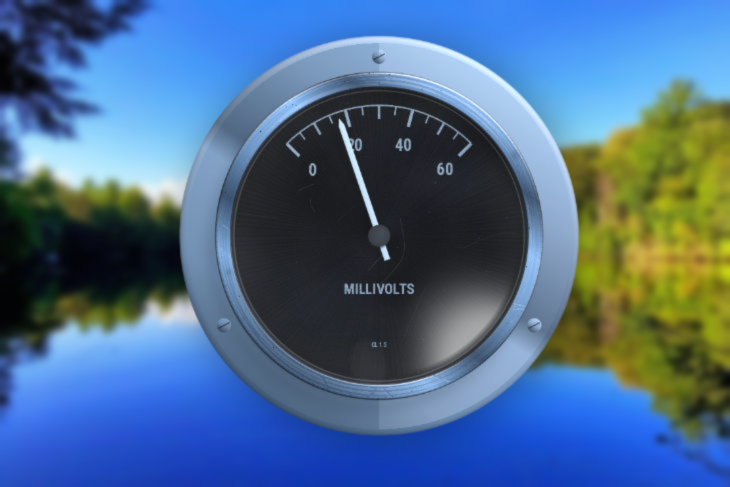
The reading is 17.5 mV
